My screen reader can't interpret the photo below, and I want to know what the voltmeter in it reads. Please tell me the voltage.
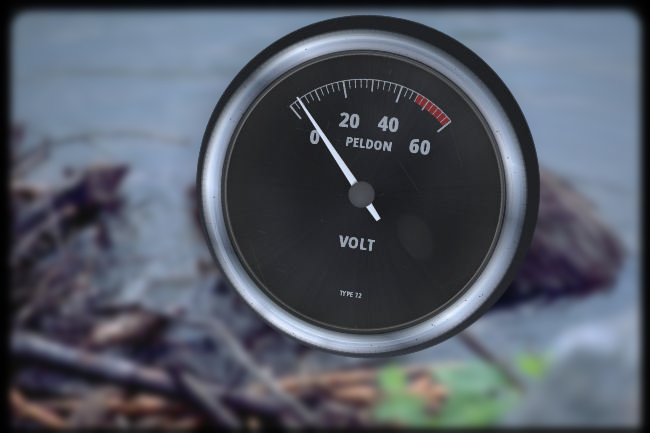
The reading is 4 V
